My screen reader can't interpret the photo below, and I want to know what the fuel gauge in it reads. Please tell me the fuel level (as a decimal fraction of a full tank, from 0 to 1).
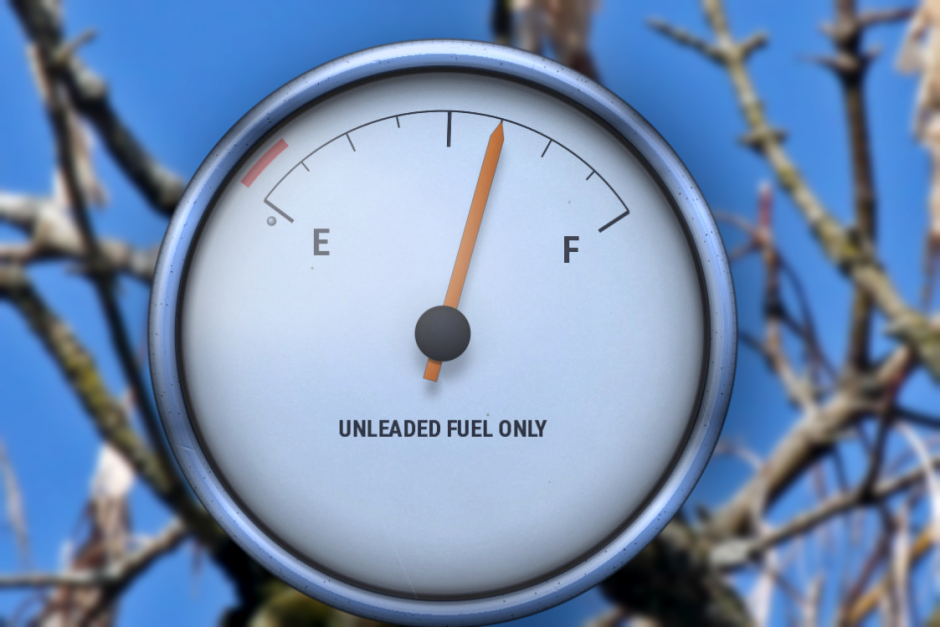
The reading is 0.625
